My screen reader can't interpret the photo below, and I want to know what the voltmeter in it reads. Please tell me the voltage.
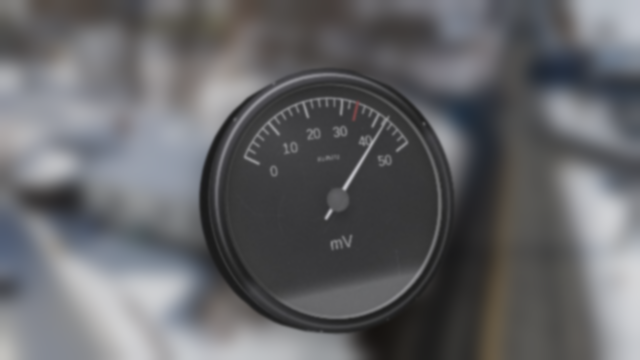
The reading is 42 mV
